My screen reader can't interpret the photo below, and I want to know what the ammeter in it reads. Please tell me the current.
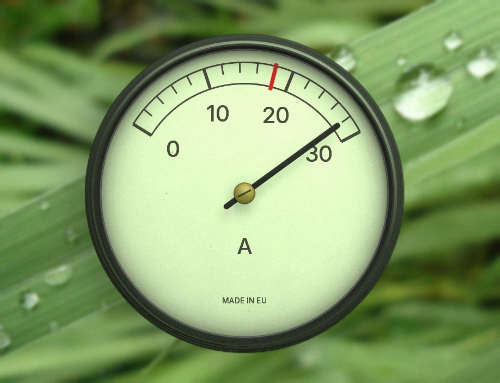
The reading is 28 A
